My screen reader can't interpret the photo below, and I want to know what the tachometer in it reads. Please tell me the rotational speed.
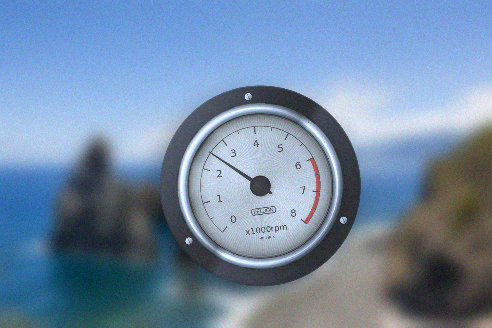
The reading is 2500 rpm
